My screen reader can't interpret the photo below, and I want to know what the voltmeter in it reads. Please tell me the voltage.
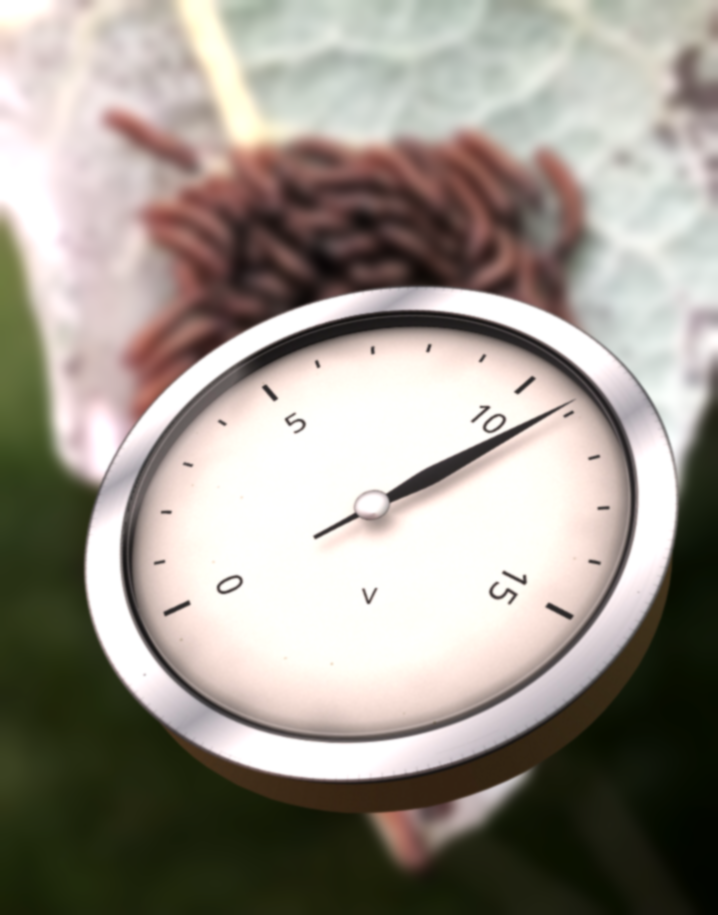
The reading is 11 V
